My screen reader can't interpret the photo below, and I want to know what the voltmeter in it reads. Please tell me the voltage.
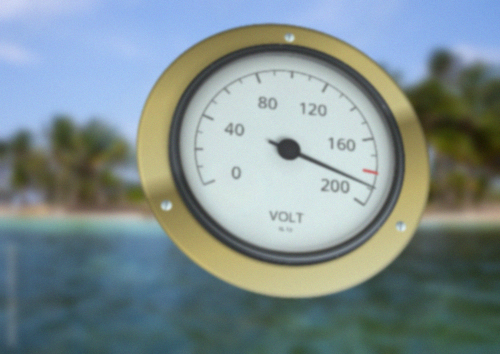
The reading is 190 V
